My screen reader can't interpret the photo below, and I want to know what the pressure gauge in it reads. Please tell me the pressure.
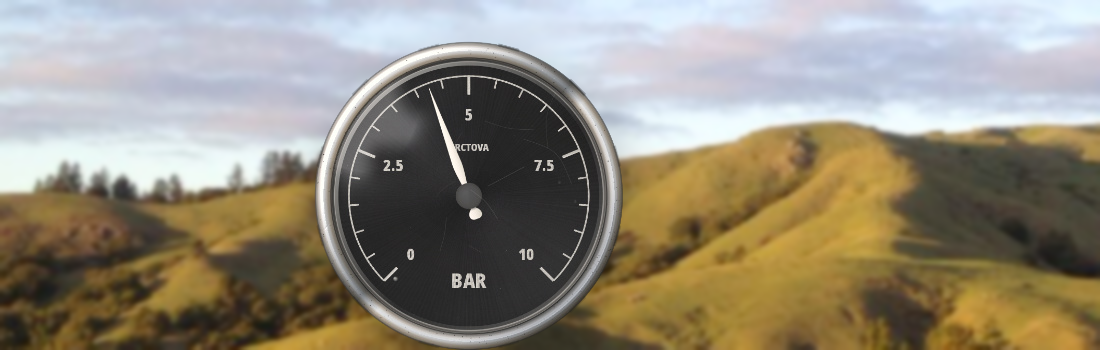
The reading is 4.25 bar
